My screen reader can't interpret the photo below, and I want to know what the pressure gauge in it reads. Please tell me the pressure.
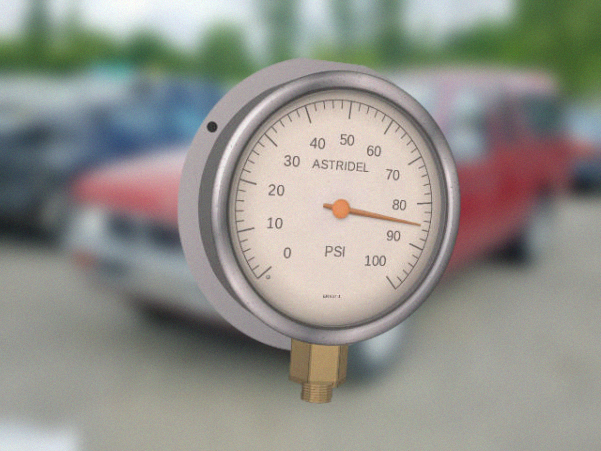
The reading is 85 psi
